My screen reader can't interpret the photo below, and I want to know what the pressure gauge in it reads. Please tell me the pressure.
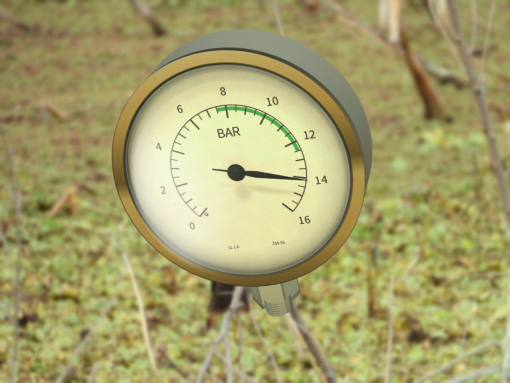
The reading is 14 bar
